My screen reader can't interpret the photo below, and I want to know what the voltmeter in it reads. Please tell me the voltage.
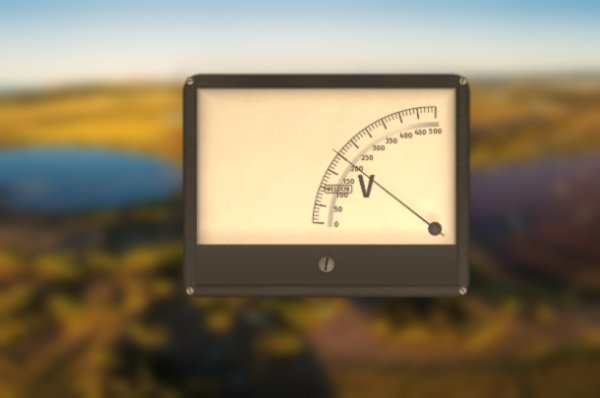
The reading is 200 V
